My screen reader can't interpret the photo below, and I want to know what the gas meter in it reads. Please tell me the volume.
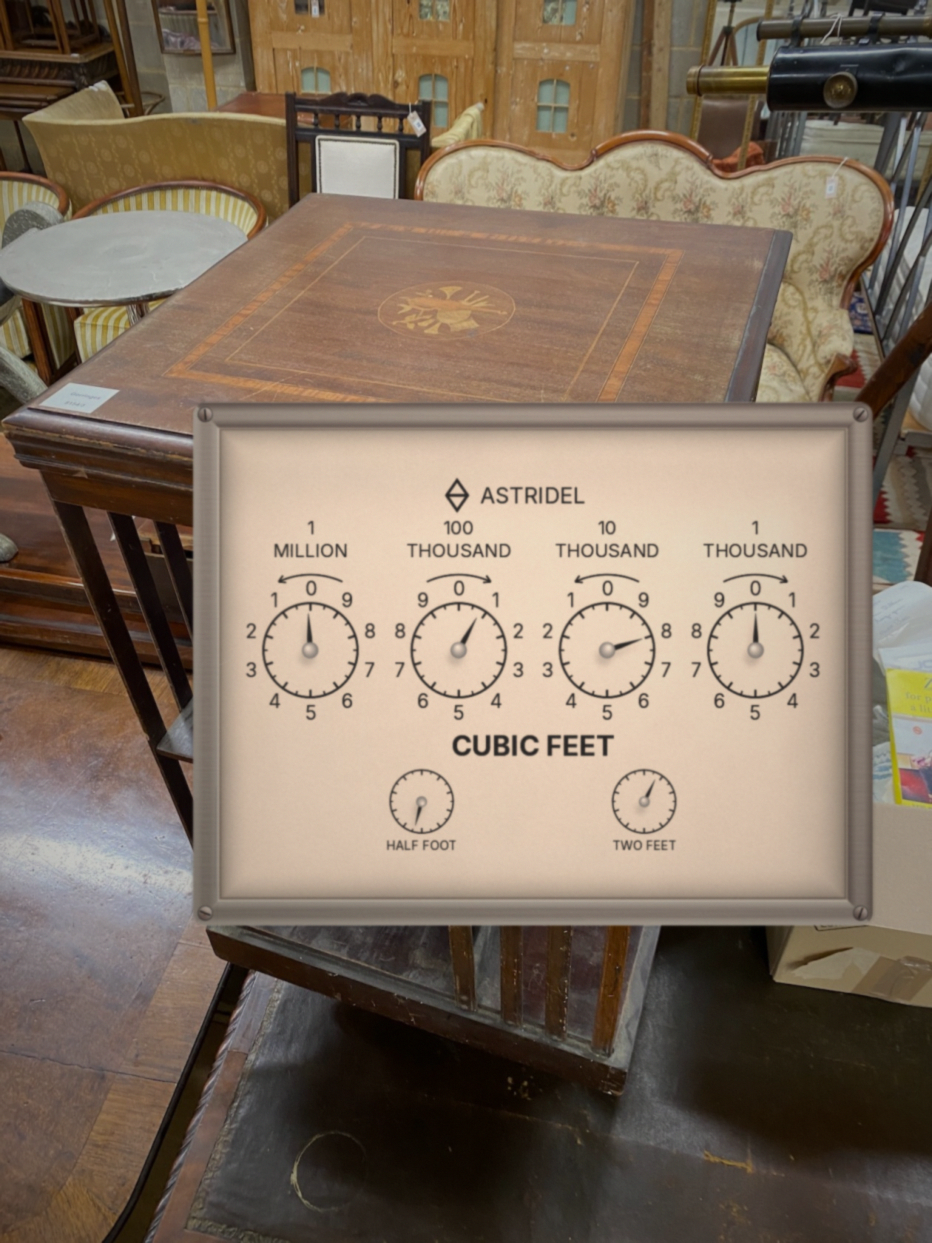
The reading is 8000 ft³
